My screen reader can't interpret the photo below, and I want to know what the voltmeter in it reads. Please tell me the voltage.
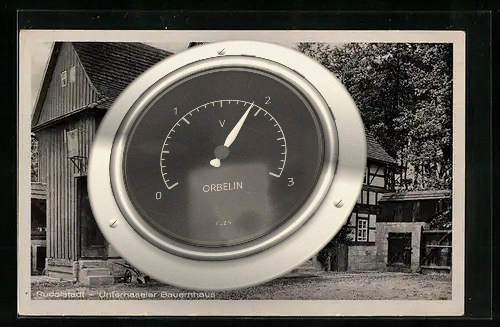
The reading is 1.9 V
